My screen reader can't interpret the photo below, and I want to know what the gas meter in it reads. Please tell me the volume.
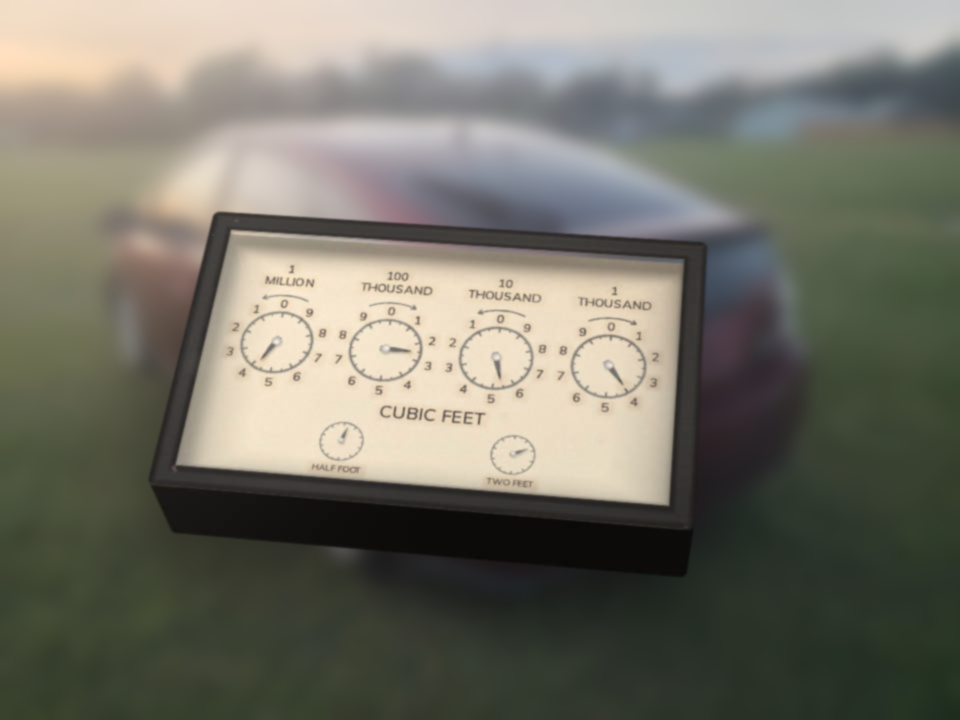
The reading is 425400 ft³
